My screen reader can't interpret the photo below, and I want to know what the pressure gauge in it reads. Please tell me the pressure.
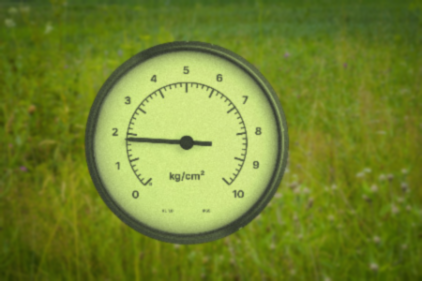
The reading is 1.8 kg/cm²
